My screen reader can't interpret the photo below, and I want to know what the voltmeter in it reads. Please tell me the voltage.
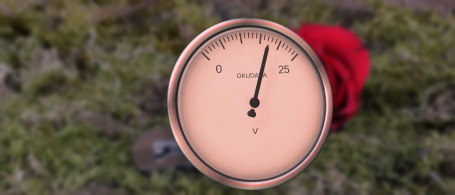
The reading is 17 V
